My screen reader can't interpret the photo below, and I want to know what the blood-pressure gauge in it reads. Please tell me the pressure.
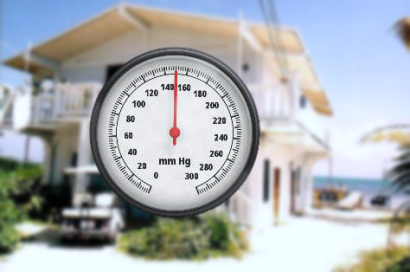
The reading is 150 mmHg
